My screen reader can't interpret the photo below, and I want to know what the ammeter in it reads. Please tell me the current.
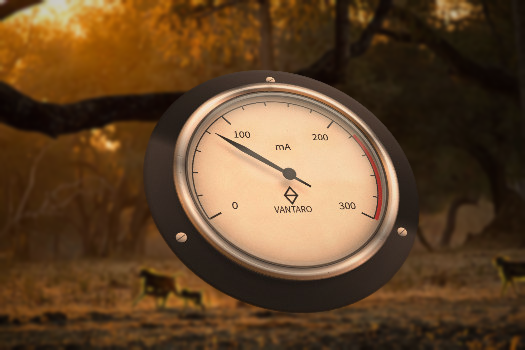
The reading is 80 mA
